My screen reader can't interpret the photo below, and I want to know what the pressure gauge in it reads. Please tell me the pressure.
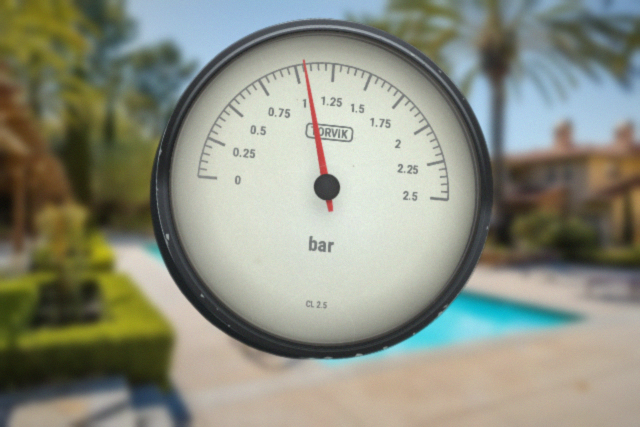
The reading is 1.05 bar
